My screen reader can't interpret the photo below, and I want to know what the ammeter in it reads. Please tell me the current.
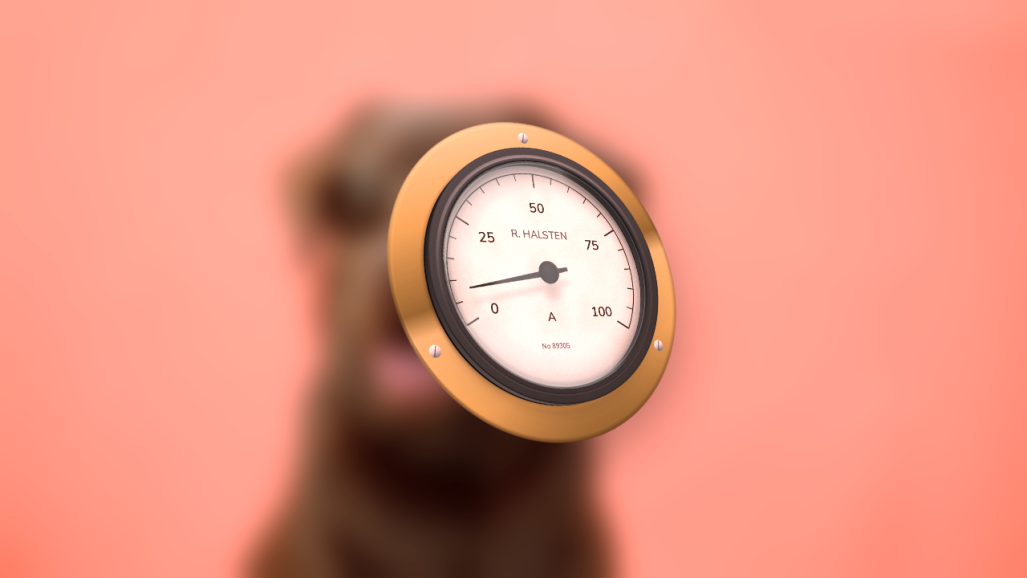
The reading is 7.5 A
